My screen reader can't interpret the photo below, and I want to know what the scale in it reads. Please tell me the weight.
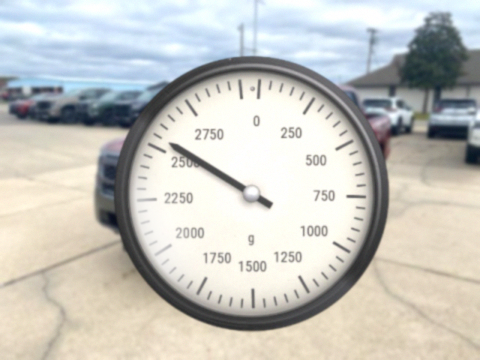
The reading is 2550 g
